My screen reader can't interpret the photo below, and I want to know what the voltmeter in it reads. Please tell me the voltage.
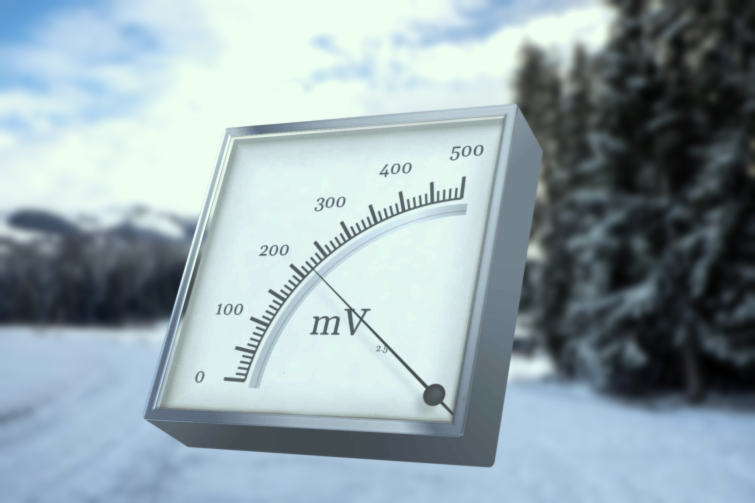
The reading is 220 mV
